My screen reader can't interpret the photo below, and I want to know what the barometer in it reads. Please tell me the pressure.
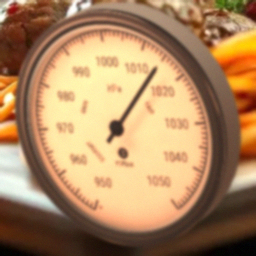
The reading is 1015 hPa
